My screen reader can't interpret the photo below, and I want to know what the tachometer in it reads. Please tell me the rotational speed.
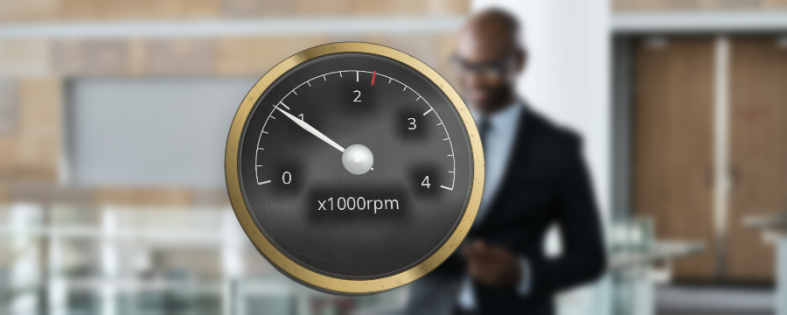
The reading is 900 rpm
